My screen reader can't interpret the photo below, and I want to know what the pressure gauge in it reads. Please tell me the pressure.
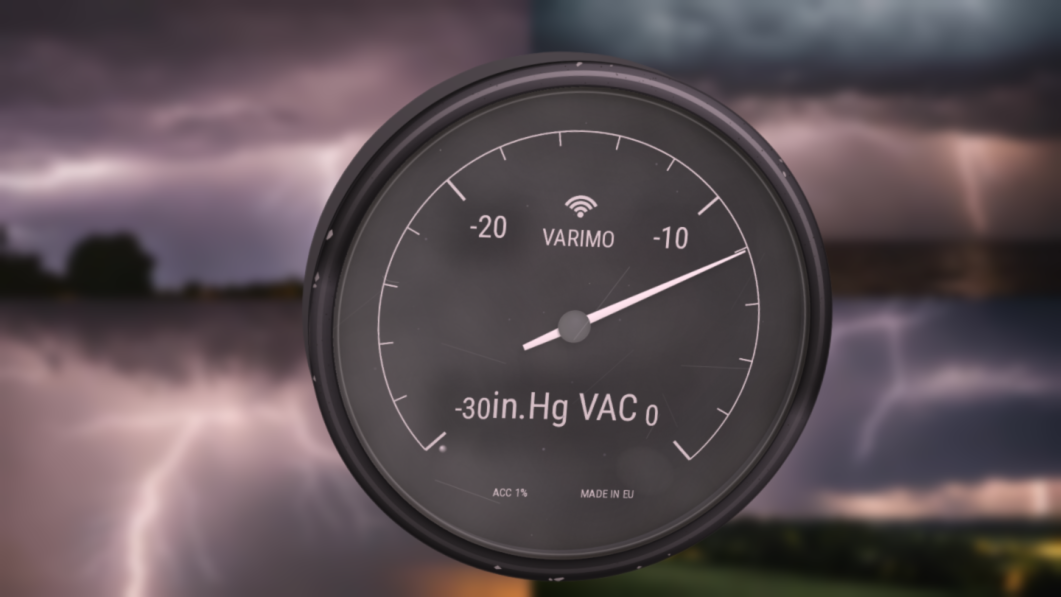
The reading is -8 inHg
